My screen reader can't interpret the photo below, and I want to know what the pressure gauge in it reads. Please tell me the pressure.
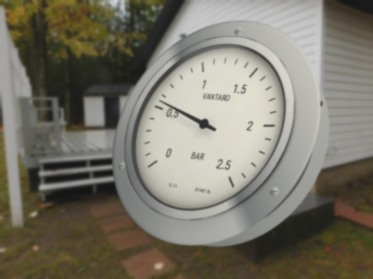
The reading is 0.55 bar
